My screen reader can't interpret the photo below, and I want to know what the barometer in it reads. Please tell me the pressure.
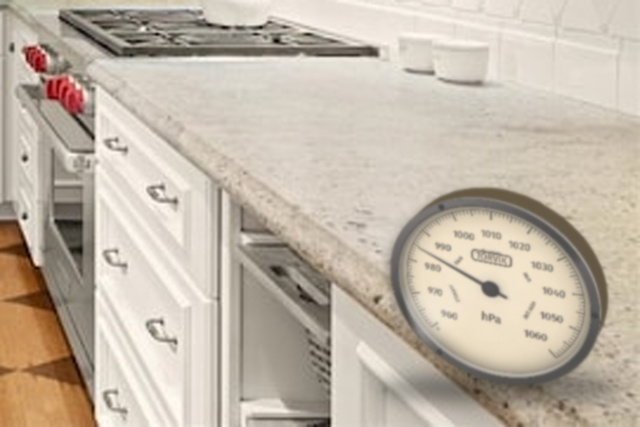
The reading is 985 hPa
